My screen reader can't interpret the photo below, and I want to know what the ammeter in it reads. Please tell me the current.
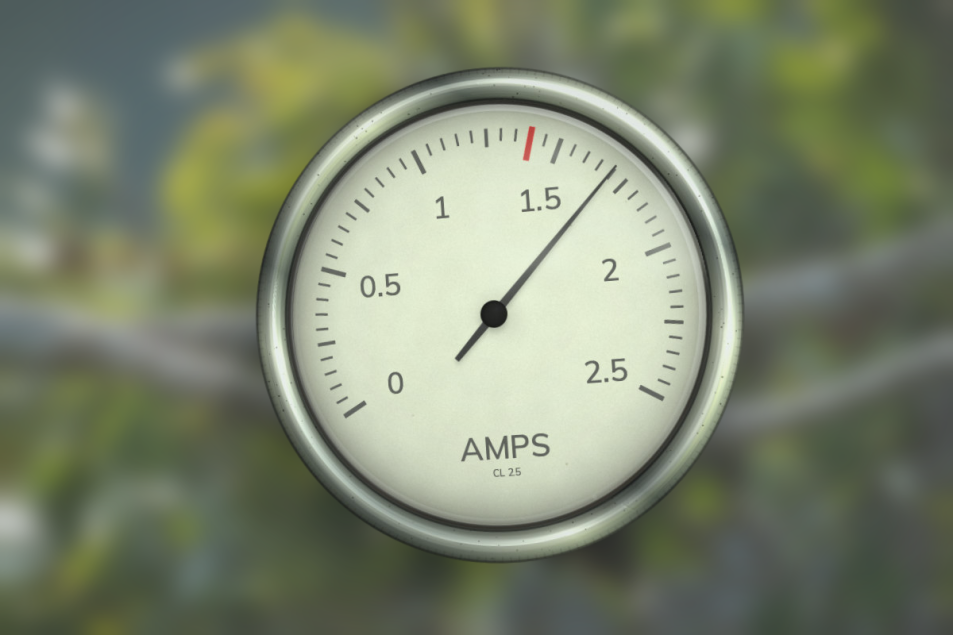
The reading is 1.7 A
